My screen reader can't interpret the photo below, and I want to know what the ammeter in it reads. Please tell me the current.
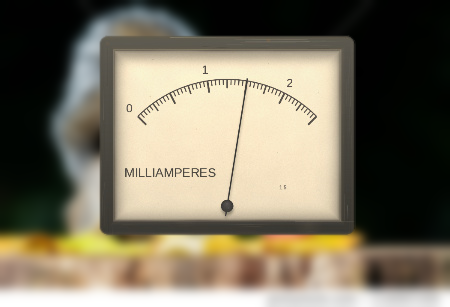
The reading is 1.5 mA
